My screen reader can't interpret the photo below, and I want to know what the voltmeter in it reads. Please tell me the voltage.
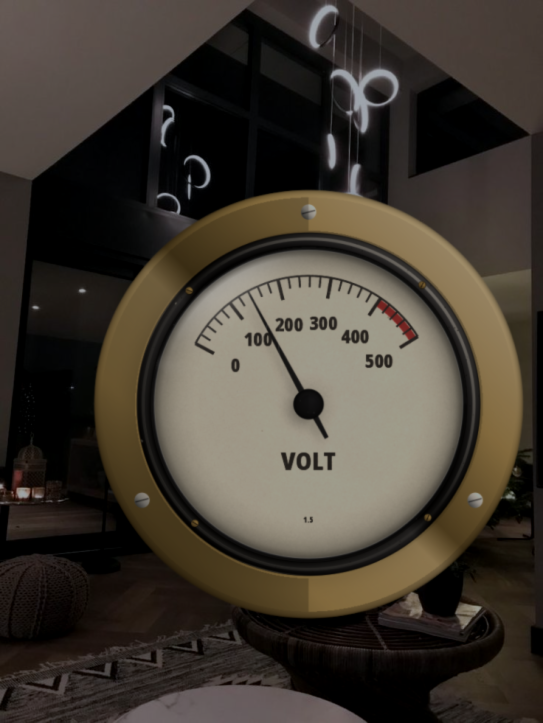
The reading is 140 V
